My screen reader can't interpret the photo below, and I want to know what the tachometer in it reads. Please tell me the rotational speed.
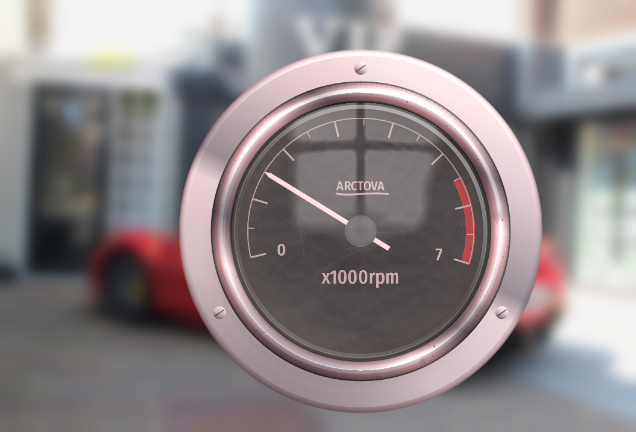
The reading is 1500 rpm
